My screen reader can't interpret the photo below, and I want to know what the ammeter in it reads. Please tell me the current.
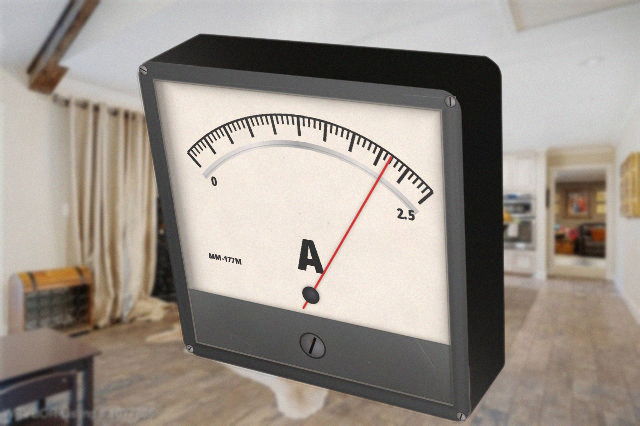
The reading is 2.1 A
